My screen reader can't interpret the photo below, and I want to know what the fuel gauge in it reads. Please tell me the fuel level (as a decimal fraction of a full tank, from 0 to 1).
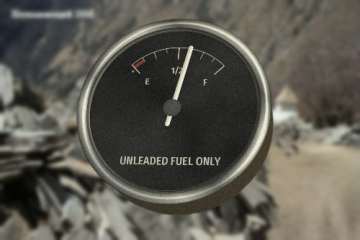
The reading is 0.625
